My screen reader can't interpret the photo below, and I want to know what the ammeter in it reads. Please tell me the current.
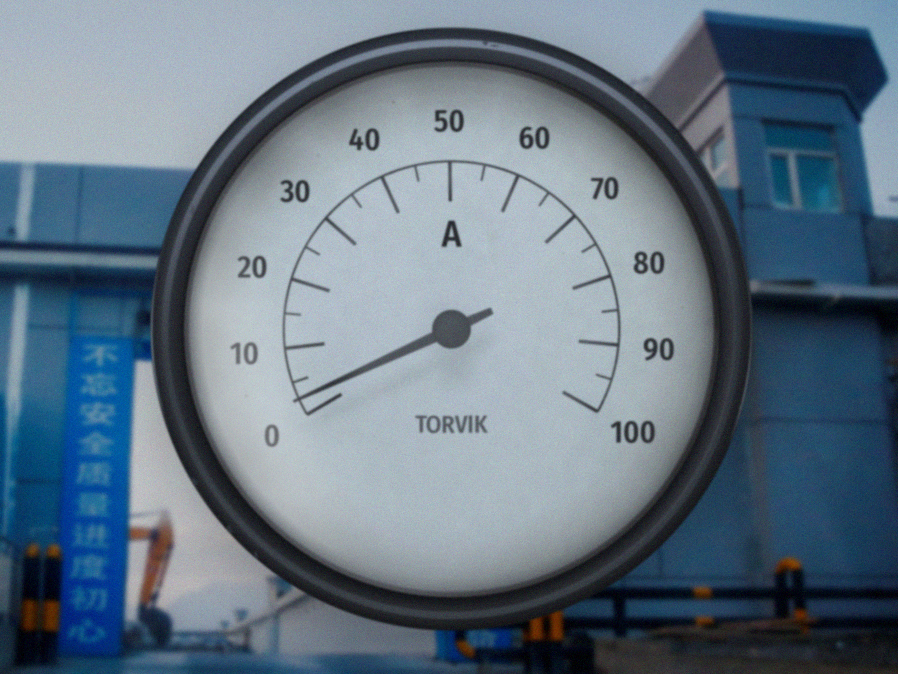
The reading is 2.5 A
